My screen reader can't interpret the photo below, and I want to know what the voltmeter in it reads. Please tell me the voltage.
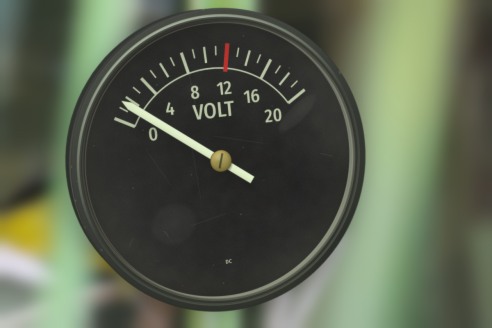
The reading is 1.5 V
